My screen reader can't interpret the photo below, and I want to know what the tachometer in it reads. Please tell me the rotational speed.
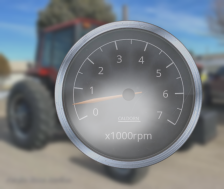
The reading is 500 rpm
